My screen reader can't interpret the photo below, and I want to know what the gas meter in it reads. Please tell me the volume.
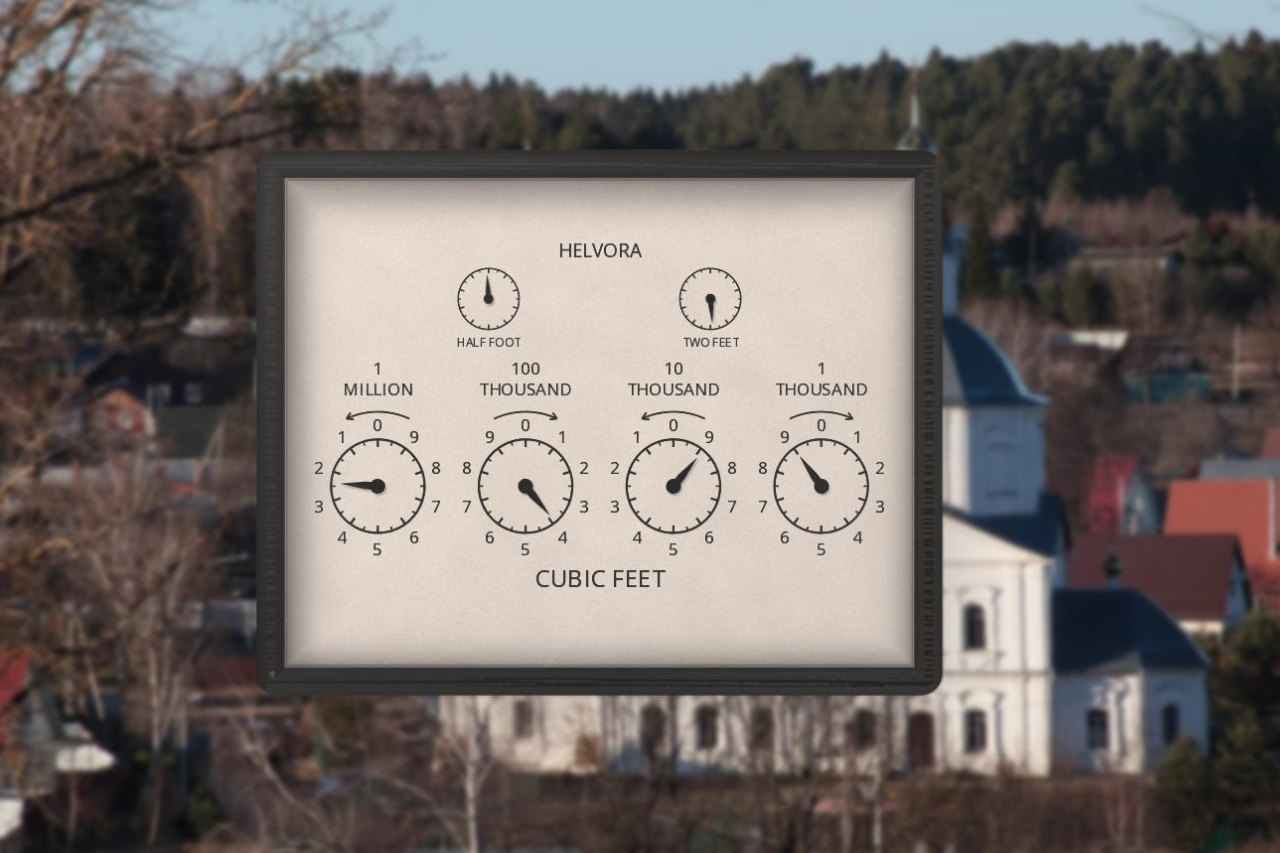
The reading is 238900 ft³
